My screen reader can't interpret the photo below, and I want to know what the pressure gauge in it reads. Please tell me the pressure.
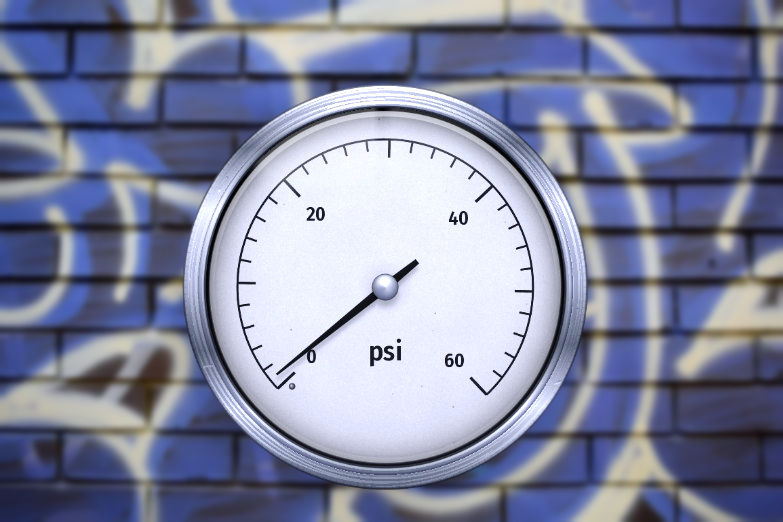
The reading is 1 psi
